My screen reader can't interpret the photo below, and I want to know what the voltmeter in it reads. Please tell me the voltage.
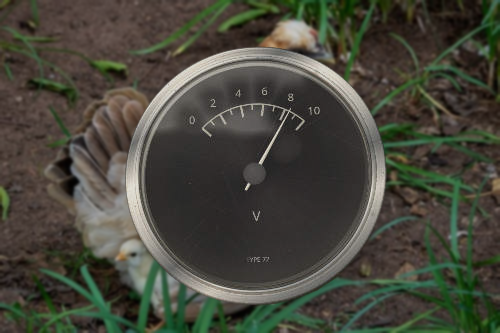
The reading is 8.5 V
